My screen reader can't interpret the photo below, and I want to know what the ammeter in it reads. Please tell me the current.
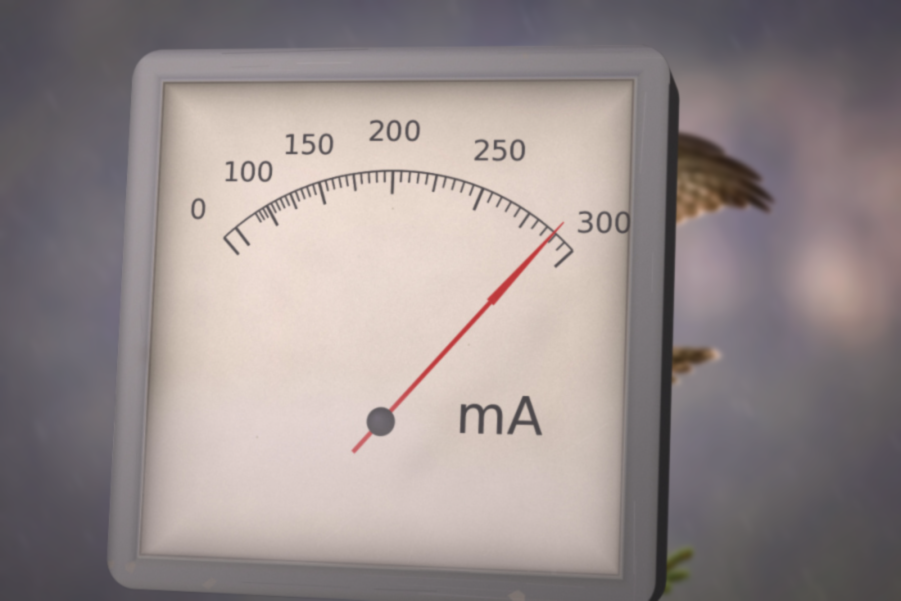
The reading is 290 mA
